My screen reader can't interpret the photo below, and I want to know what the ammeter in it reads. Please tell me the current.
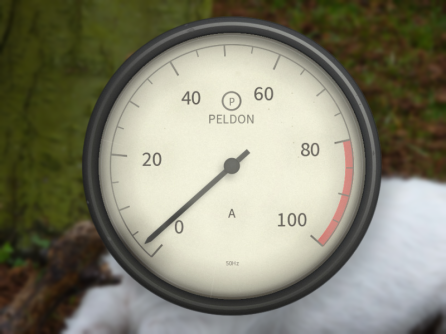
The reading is 2.5 A
